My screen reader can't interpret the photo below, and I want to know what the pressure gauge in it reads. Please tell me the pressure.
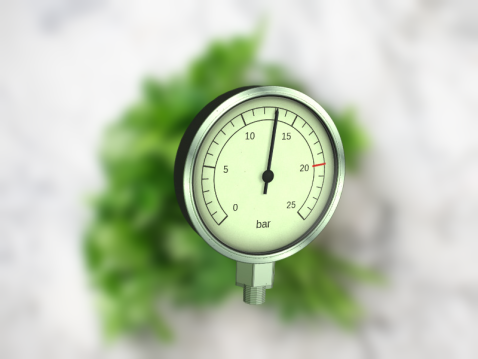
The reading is 13 bar
